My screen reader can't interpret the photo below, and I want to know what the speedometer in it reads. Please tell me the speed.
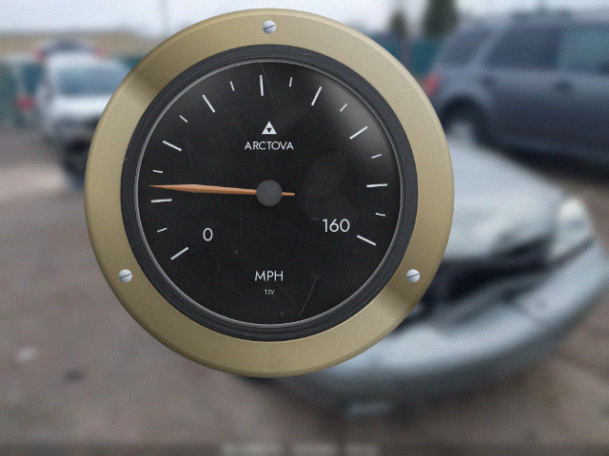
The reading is 25 mph
